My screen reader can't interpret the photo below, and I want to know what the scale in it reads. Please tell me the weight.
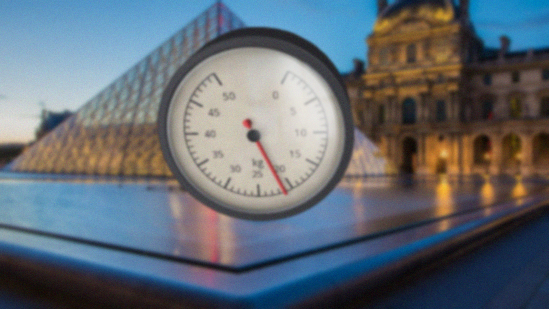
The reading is 21 kg
